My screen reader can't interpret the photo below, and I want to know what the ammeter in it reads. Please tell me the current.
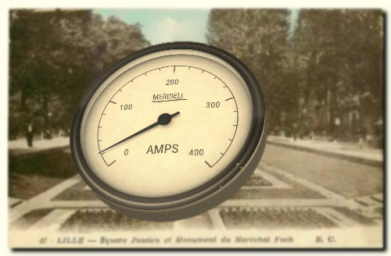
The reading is 20 A
